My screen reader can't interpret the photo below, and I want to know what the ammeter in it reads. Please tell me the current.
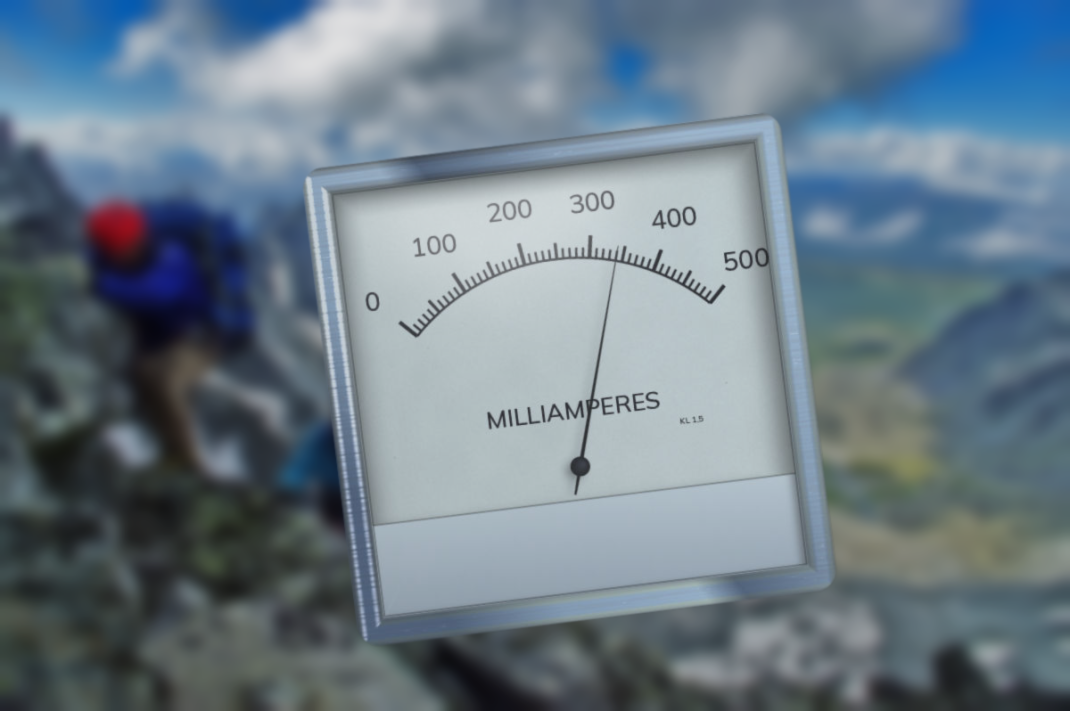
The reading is 340 mA
